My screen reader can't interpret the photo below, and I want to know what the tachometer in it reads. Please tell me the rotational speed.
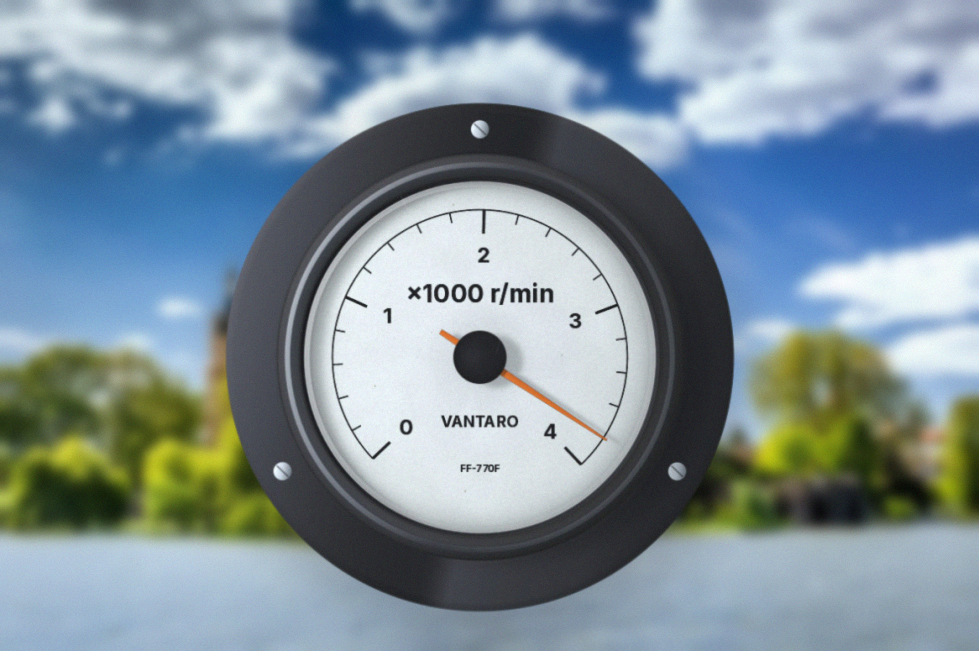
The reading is 3800 rpm
